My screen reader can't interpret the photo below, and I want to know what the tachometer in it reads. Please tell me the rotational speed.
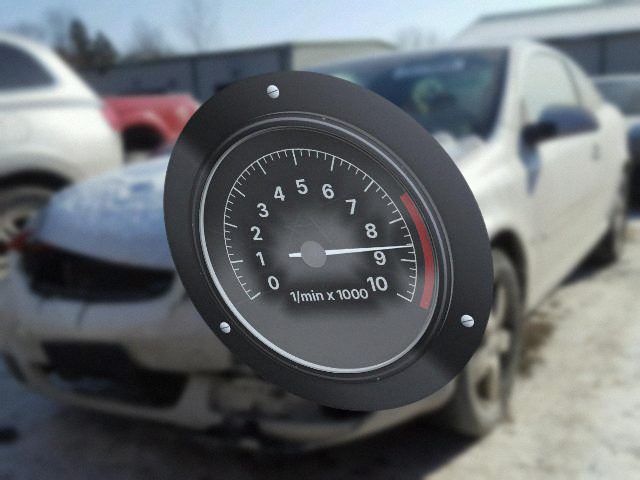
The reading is 8600 rpm
